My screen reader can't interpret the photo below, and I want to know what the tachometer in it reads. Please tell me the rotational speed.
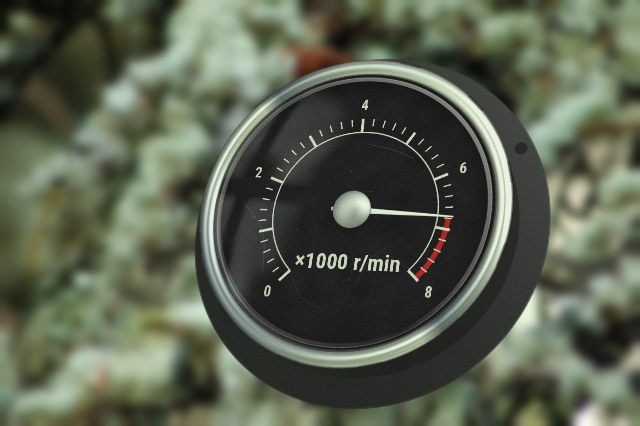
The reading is 6800 rpm
